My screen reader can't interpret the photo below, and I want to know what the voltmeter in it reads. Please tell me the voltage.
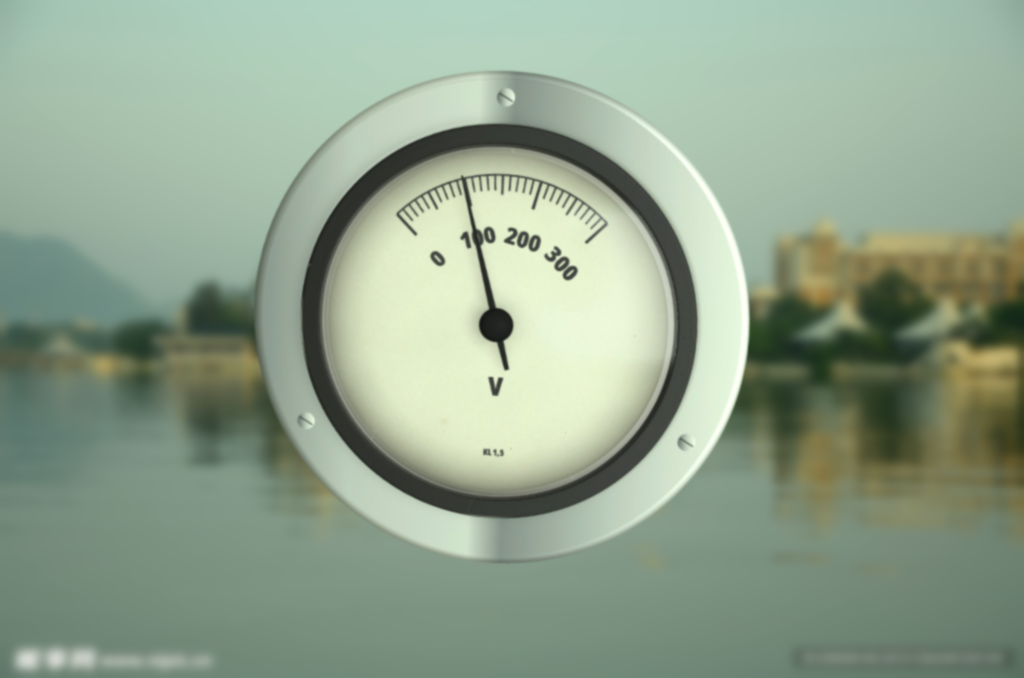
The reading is 100 V
